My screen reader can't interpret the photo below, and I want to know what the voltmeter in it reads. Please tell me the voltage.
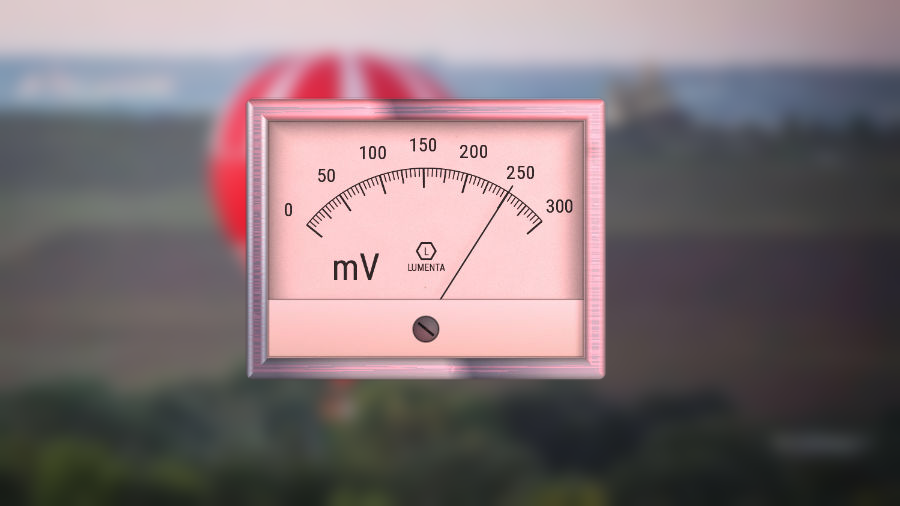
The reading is 250 mV
